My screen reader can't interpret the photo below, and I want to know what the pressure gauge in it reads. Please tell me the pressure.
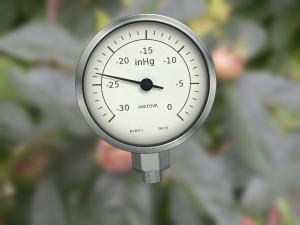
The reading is -23.5 inHg
